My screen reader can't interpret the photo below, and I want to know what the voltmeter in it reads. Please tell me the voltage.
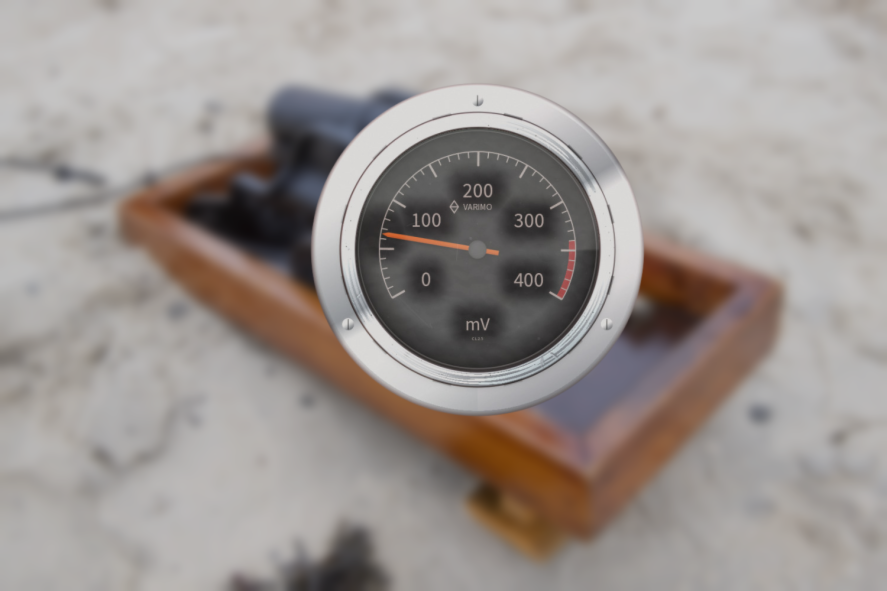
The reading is 65 mV
